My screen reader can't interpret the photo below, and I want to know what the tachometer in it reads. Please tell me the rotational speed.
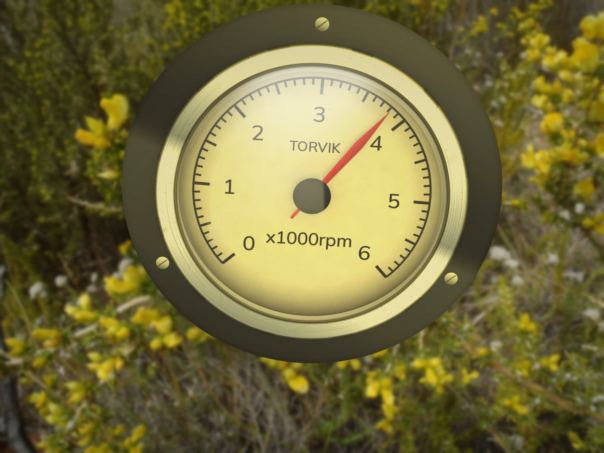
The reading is 3800 rpm
